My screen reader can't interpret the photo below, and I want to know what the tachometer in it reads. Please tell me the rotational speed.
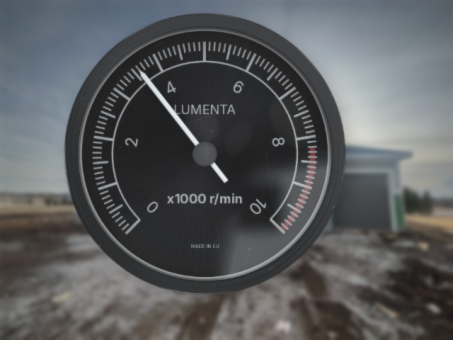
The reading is 3600 rpm
